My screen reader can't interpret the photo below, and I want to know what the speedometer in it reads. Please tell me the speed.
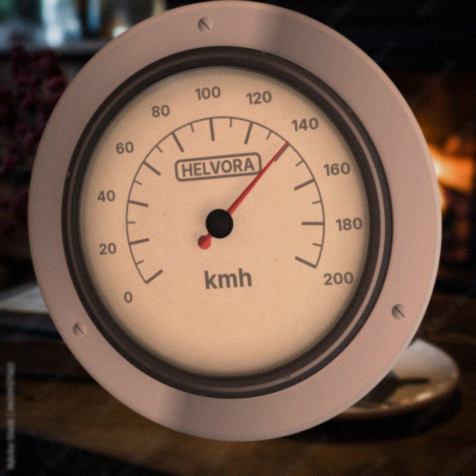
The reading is 140 km/h
